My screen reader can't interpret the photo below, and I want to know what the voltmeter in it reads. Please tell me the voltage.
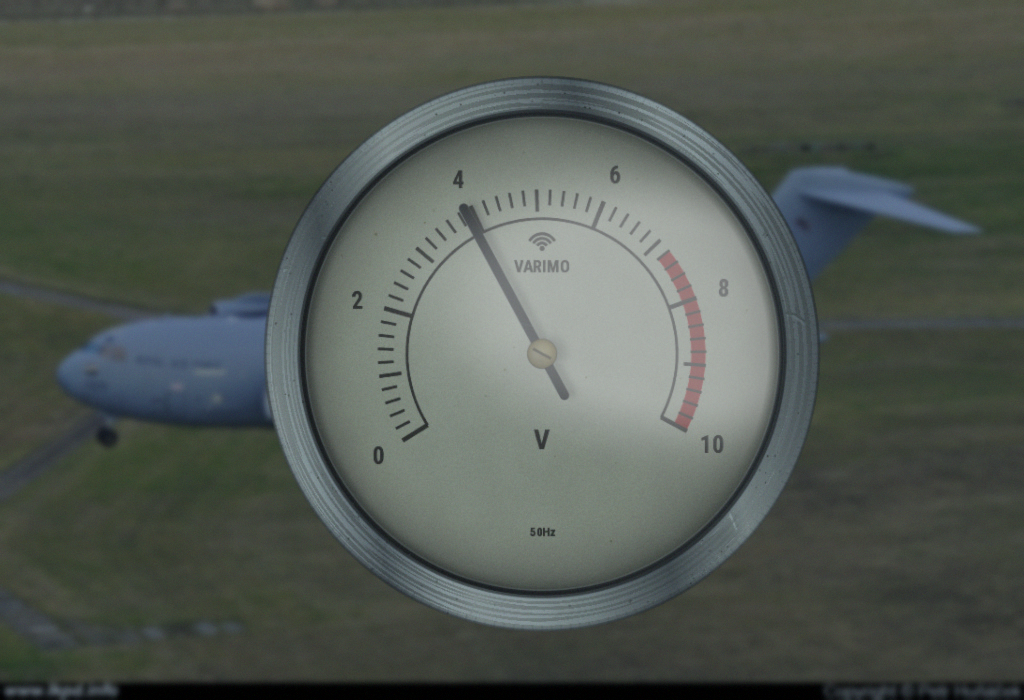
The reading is 3.9 V
